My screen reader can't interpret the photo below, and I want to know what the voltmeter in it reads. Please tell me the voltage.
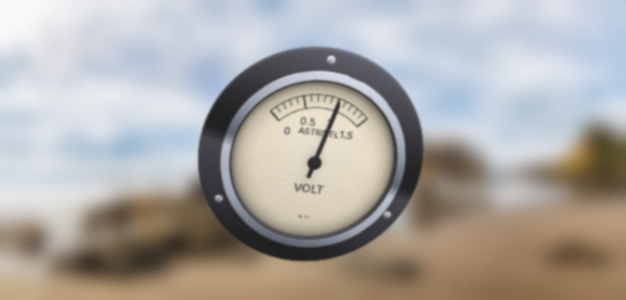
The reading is 1 V
